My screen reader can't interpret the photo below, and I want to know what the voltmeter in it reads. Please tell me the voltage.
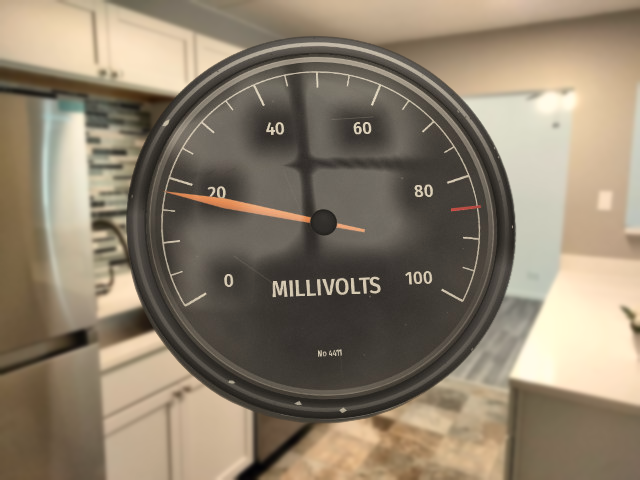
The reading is 17.5 mV
